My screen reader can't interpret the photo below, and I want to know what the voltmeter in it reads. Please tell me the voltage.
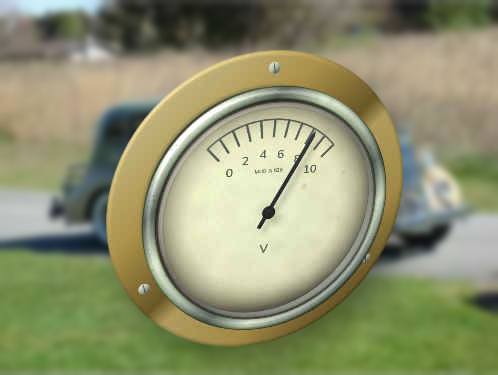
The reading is 8 V
